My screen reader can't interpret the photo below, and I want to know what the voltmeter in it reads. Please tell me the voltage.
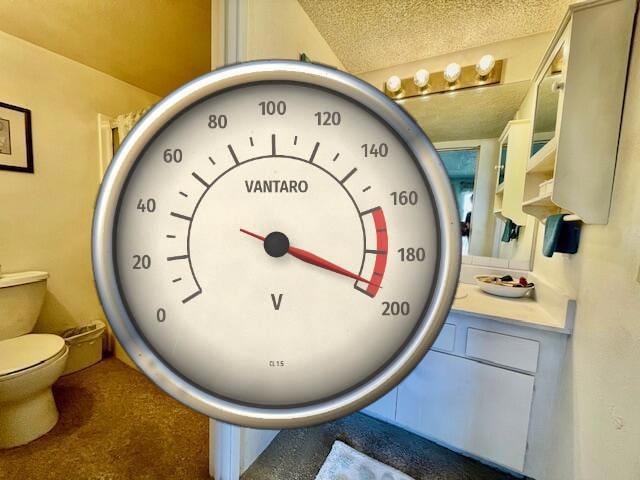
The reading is 195 V
